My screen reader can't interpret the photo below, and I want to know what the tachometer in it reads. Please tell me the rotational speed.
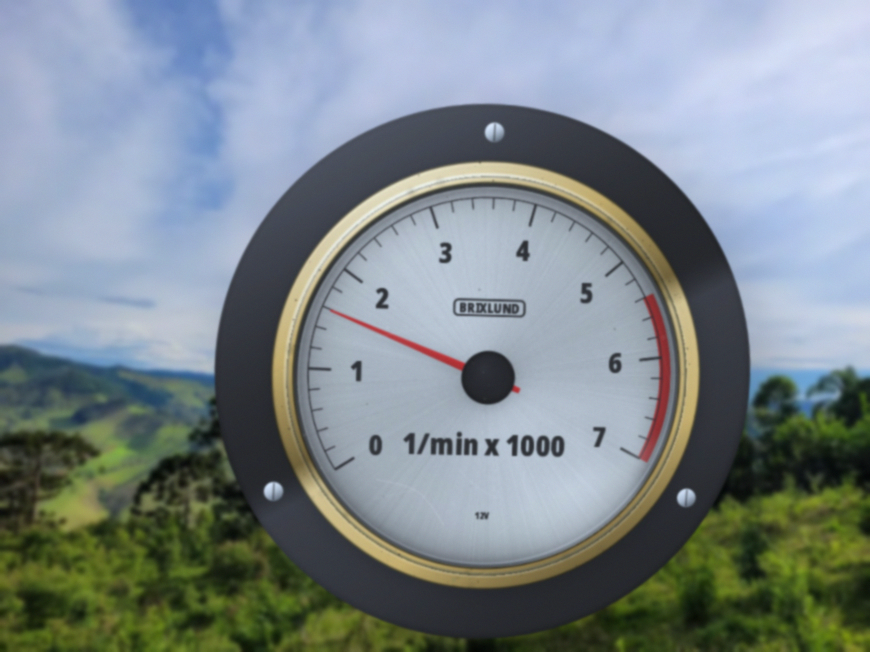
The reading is 1600 rpm
